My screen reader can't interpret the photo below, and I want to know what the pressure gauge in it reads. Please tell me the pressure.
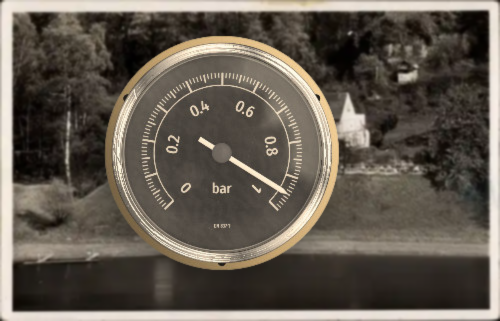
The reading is 0.95 bar
